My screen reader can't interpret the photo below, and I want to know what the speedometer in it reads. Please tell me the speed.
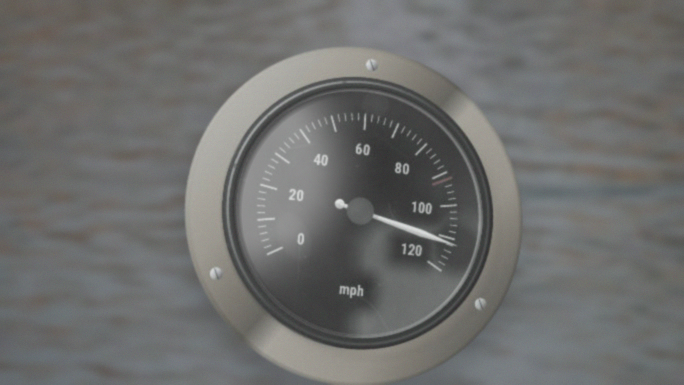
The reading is 112 mph
